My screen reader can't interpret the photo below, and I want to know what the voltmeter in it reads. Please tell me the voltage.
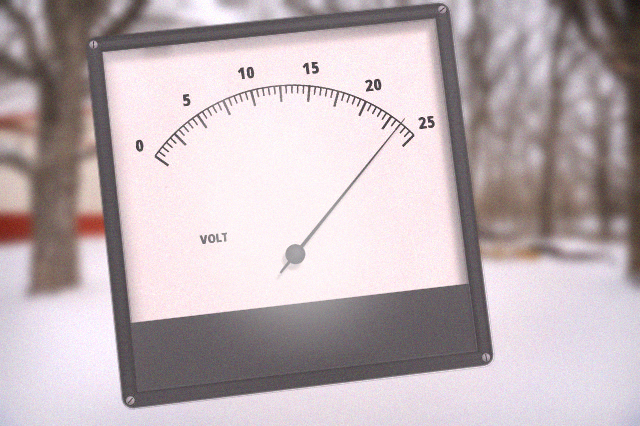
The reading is 23.5 V
